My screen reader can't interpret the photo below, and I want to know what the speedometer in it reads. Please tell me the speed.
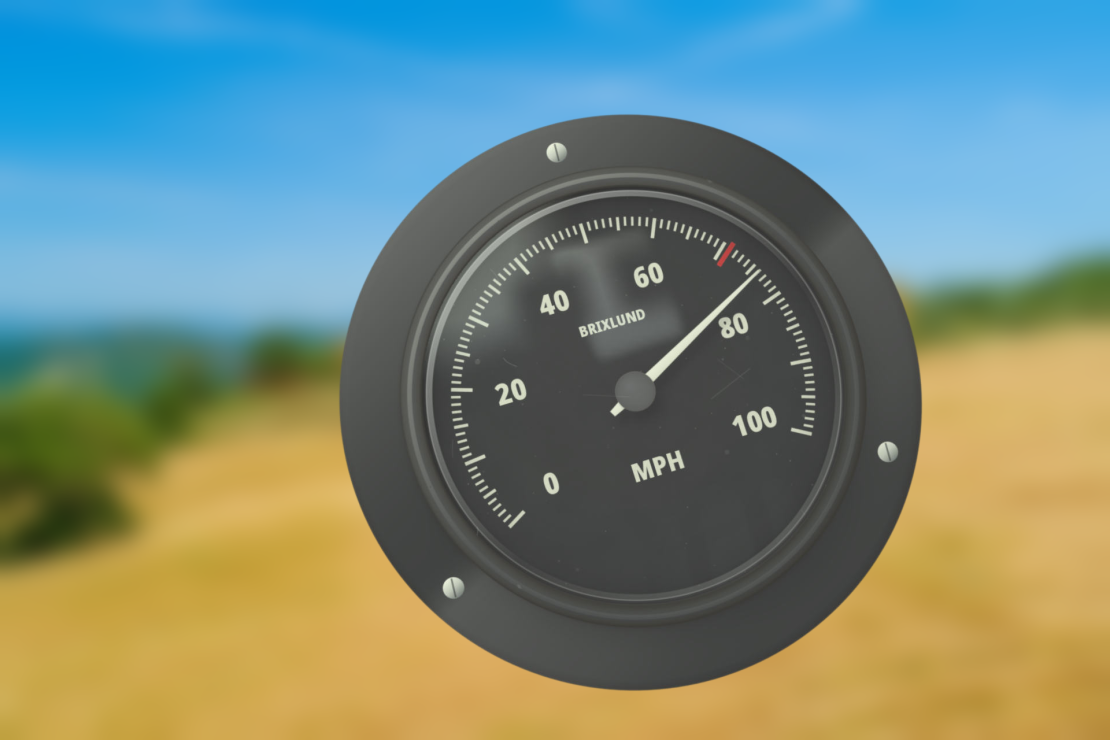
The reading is 76 mph
